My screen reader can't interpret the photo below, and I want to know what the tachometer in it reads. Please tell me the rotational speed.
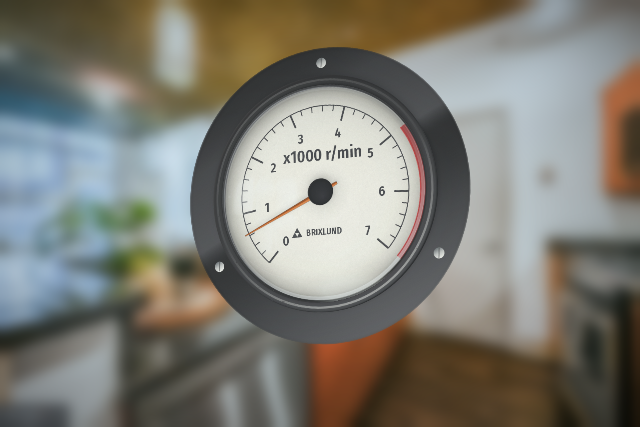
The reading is 600 rpm
